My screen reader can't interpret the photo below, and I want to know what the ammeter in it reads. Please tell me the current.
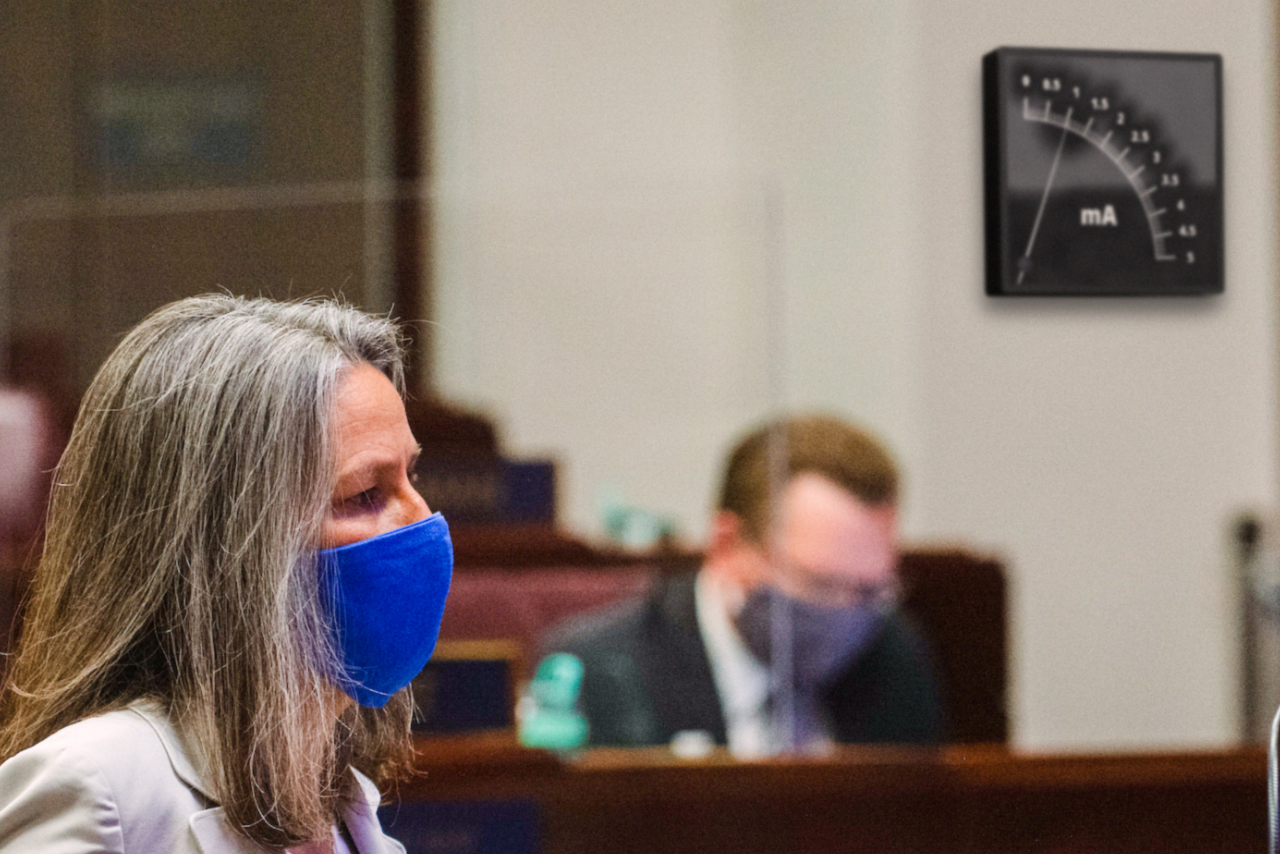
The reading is 1 mA
